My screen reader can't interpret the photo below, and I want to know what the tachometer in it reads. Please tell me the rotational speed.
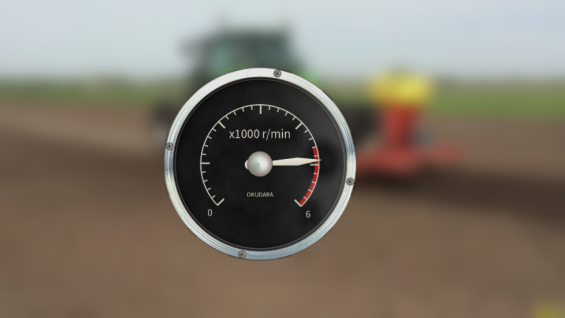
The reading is 4900 rpm
